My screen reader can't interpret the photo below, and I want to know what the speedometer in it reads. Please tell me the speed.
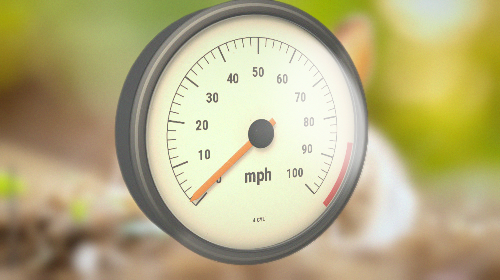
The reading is 2 mph
